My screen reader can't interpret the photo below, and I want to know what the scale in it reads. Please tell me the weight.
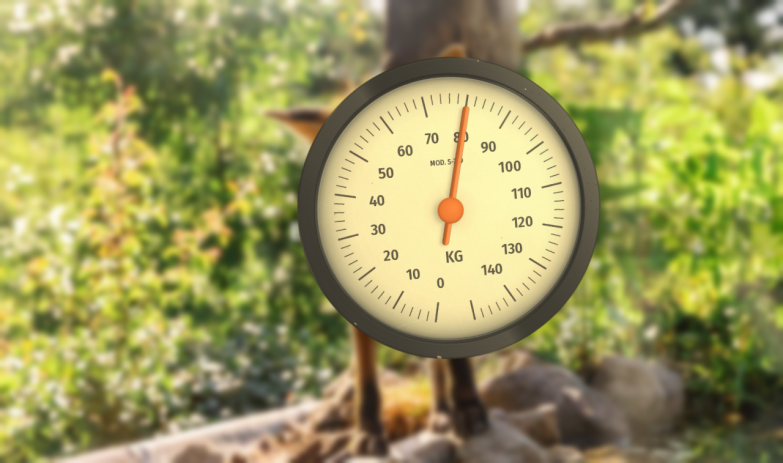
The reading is 80 kg
